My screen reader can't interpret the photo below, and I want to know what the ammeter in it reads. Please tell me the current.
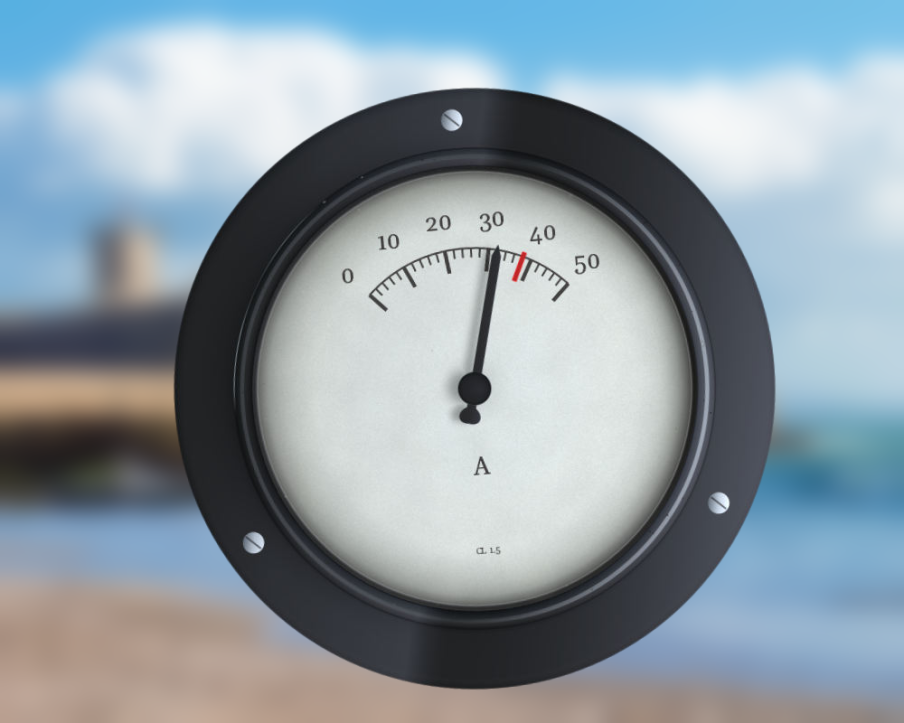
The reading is 32 A
